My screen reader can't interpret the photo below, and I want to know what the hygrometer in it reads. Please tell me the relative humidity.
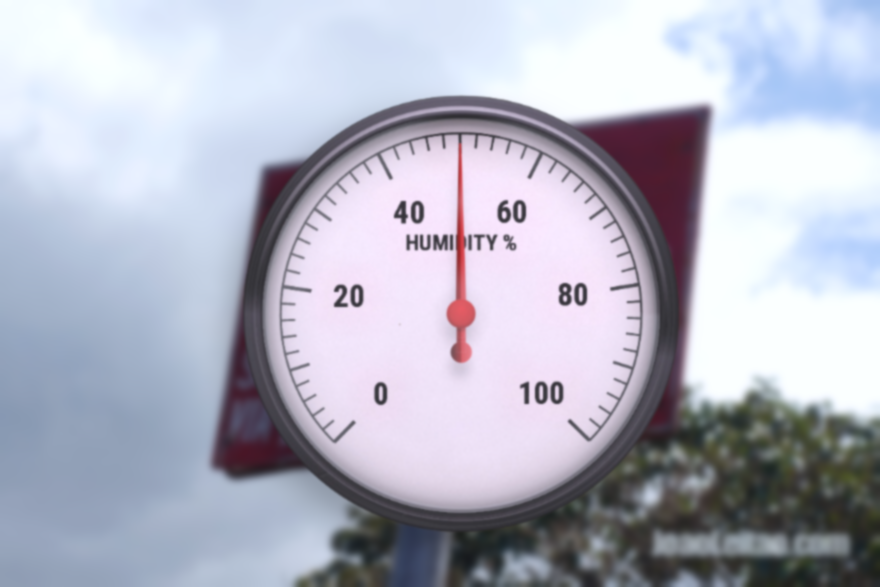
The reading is 50 %
